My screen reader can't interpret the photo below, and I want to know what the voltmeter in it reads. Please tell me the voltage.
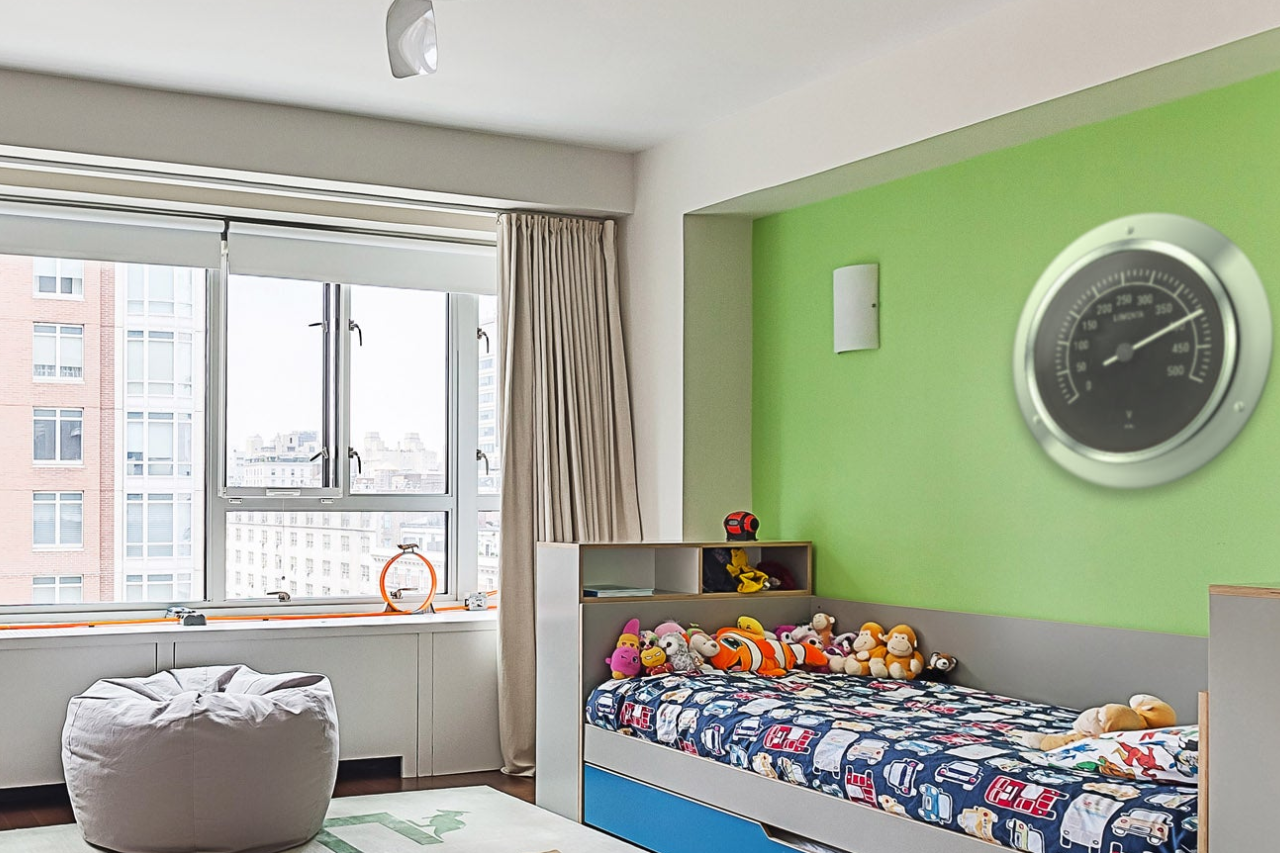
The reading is 400 V
